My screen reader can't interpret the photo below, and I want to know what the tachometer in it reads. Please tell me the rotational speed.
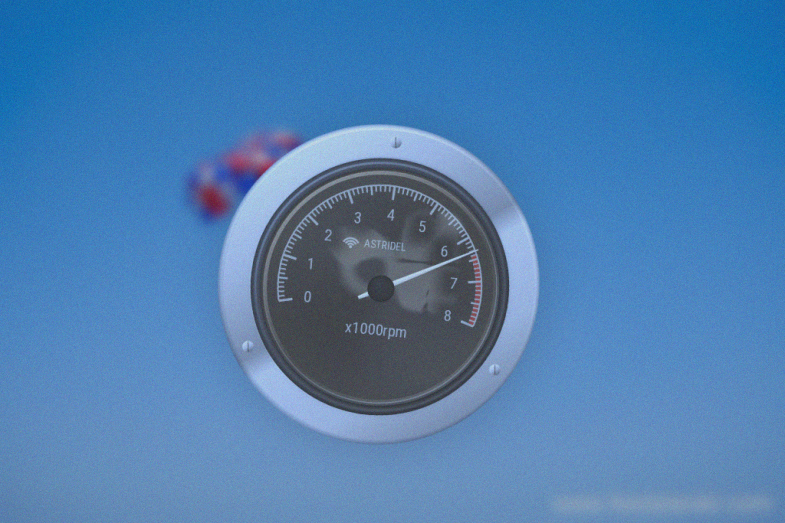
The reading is 6300 rpm
